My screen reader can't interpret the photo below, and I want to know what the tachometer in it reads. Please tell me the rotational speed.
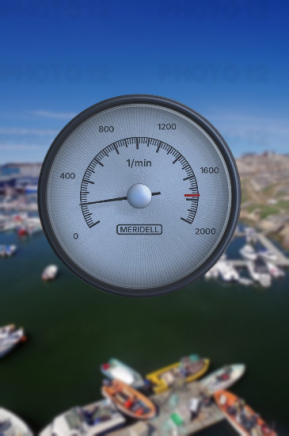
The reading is 200 rpm
